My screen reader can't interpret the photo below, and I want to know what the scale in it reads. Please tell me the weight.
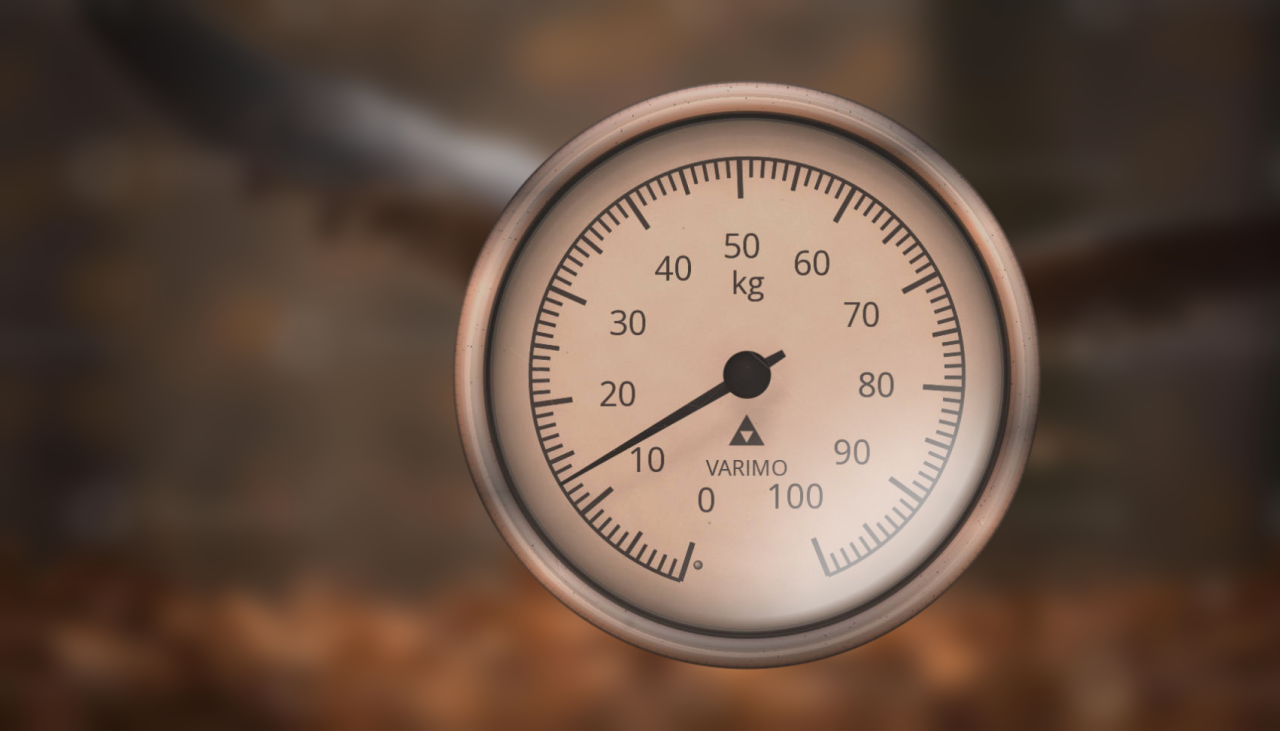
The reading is 13 kg
